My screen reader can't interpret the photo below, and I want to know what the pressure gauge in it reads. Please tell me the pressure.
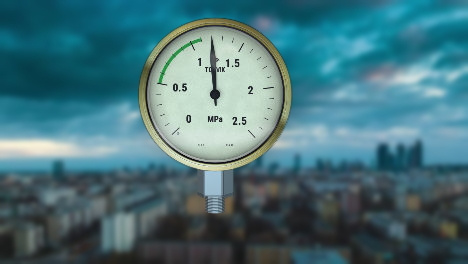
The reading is 1.2 MPa
